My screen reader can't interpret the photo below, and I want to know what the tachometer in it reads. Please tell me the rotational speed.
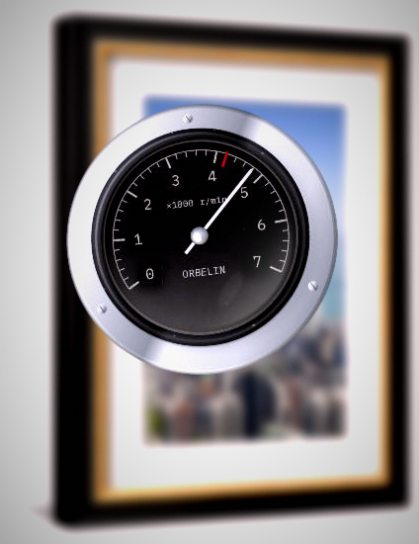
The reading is 4800 rpm
